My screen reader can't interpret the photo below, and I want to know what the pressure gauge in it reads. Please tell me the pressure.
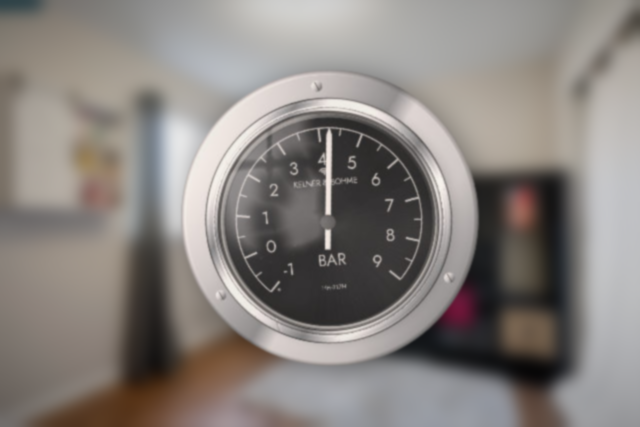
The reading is 4.25 bar
